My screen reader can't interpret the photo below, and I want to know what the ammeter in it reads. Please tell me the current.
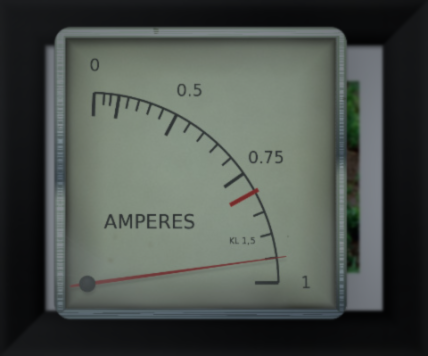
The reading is 0.95 A
